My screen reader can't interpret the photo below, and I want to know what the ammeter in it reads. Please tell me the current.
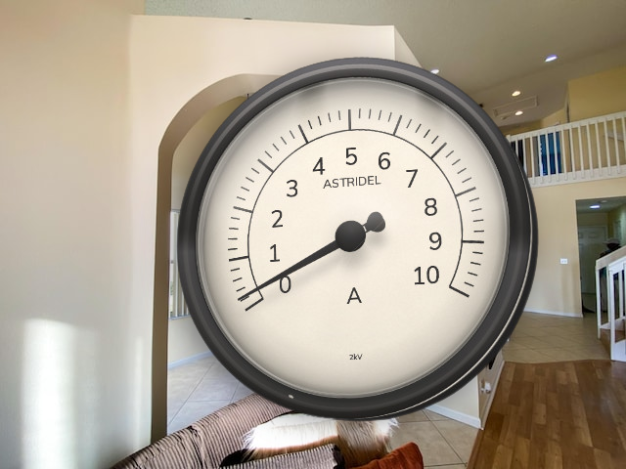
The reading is 0.2 A
